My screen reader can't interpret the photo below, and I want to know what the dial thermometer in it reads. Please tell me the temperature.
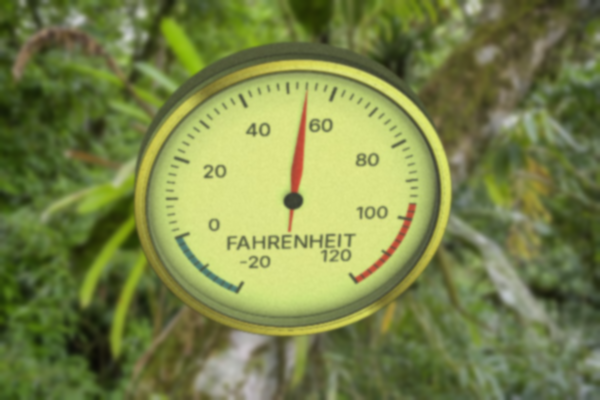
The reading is 54 °F
